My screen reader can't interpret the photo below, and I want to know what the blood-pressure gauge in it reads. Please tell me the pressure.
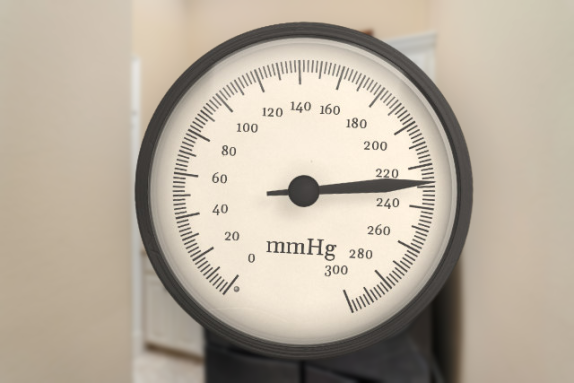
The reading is 228 mmHg
